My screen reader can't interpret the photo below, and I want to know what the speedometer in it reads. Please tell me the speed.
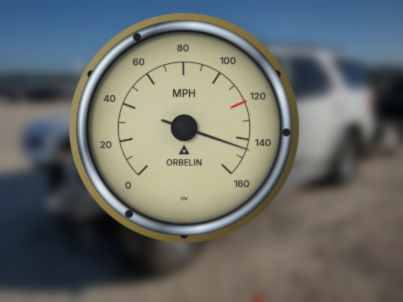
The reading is 145 mph
